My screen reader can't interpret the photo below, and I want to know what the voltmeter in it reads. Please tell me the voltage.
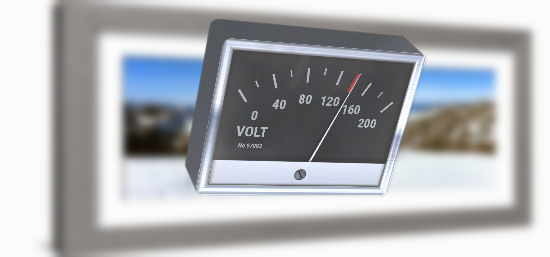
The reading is 140 V
